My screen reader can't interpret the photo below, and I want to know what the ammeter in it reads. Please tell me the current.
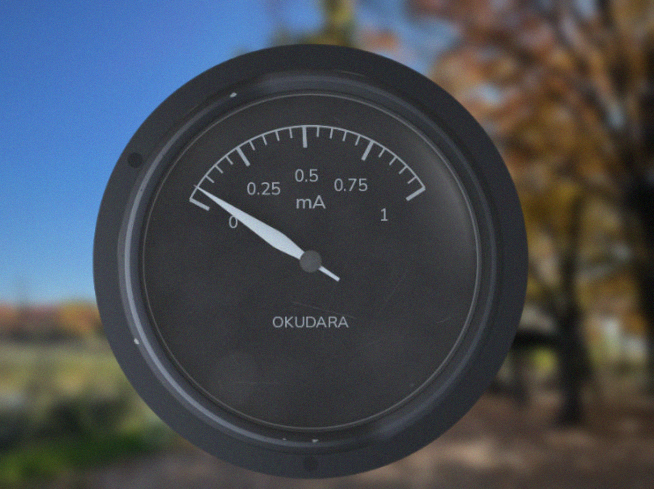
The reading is 0.05 mA
